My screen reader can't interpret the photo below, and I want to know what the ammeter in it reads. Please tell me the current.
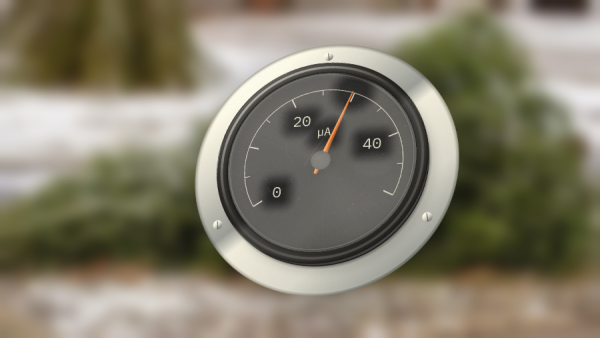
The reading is 30 µA
